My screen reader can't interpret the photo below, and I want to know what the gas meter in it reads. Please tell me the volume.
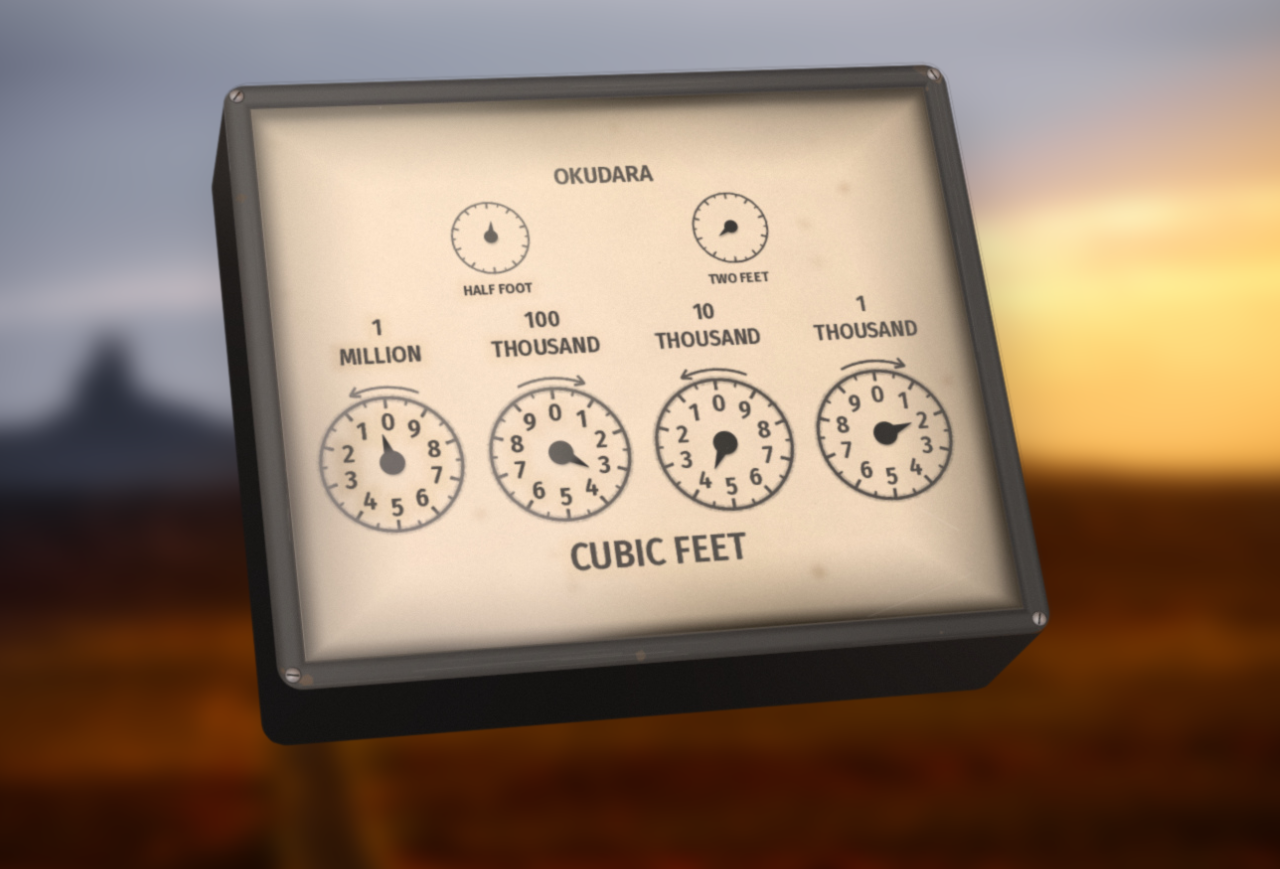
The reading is 34200 ft³
